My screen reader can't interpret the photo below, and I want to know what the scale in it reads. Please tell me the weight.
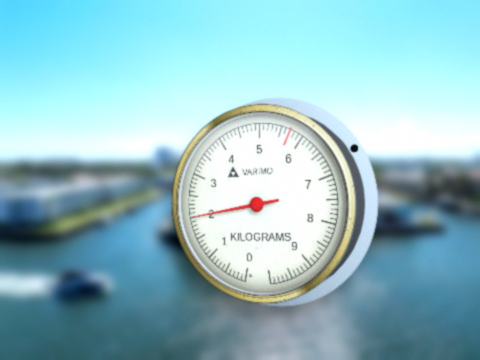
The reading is 2 kg
